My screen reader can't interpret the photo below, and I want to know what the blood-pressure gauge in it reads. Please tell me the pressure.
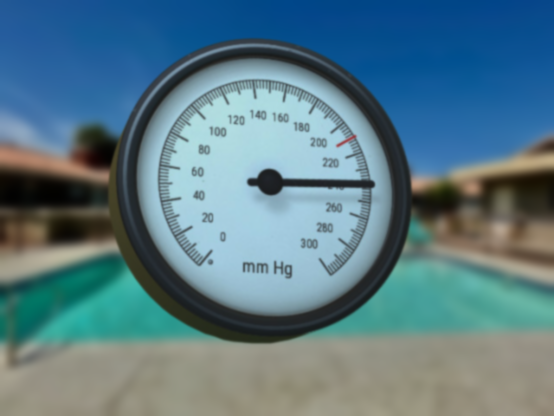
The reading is 240 mmHg
